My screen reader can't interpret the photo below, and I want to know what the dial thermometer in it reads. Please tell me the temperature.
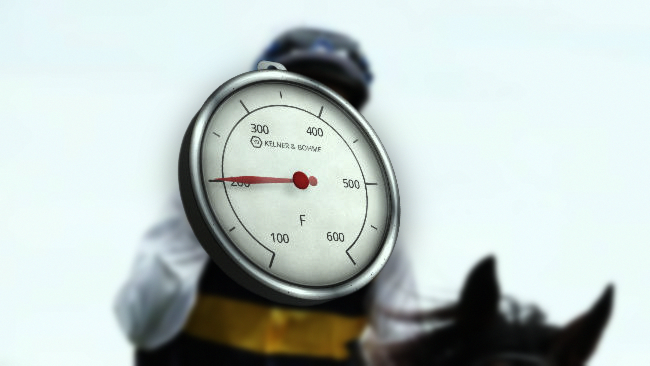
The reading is 200 °F
